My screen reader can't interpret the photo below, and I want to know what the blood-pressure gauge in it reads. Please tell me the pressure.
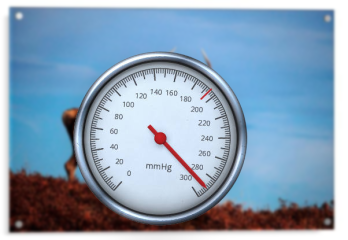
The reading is 290 mmHg
